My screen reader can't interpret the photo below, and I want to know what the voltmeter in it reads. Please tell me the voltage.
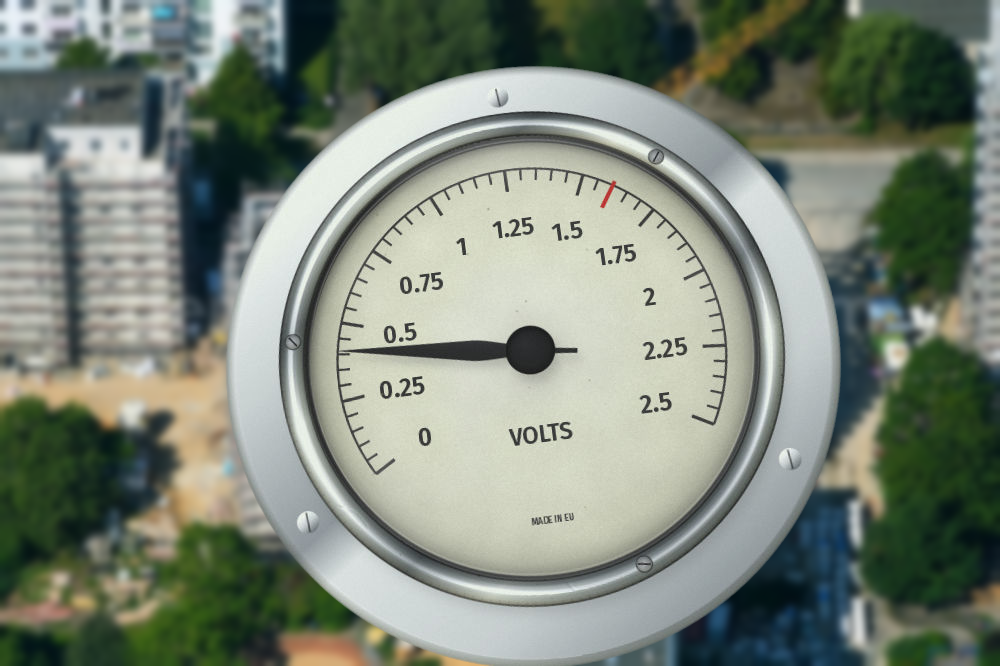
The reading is 0.4 V
